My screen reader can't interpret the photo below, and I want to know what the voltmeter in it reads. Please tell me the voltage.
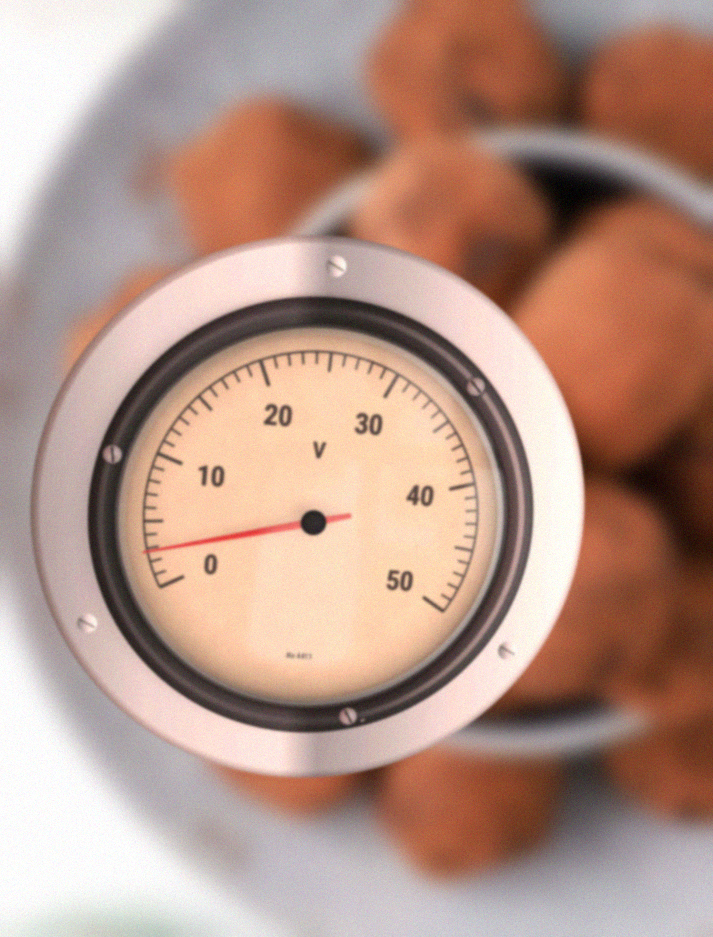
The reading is 3 V
